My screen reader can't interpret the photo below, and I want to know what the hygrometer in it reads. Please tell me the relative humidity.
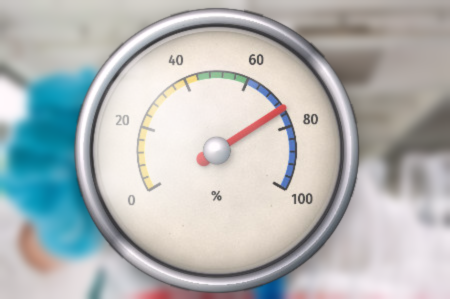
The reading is 74 %
